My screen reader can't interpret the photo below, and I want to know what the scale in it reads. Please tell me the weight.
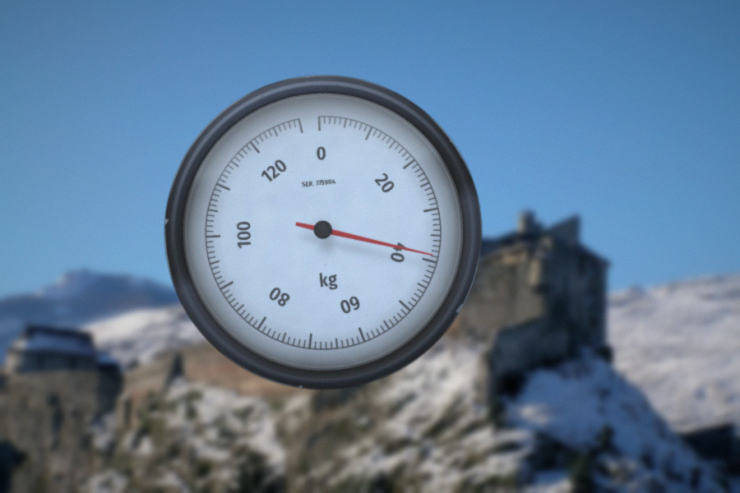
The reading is 39 kg
